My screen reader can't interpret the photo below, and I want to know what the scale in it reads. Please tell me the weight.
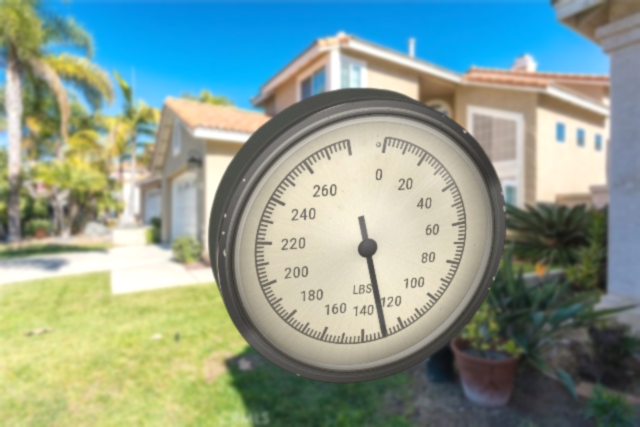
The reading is 130 lb
